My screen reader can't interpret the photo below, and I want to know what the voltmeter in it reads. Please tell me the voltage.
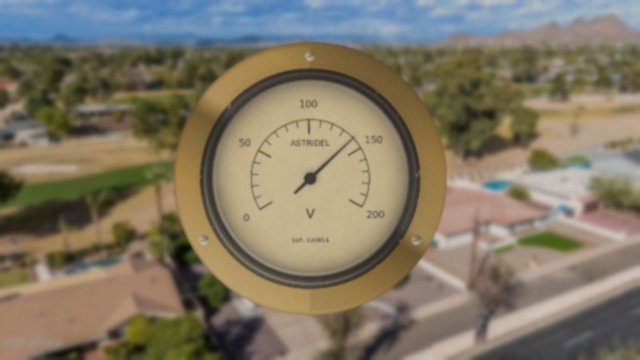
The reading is 140 V
